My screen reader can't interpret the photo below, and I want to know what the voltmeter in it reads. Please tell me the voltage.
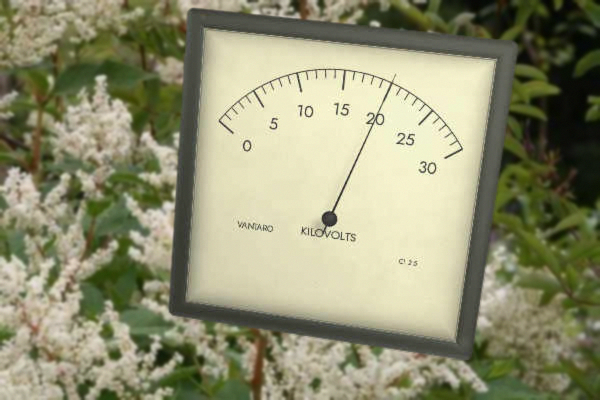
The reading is 20 kV
